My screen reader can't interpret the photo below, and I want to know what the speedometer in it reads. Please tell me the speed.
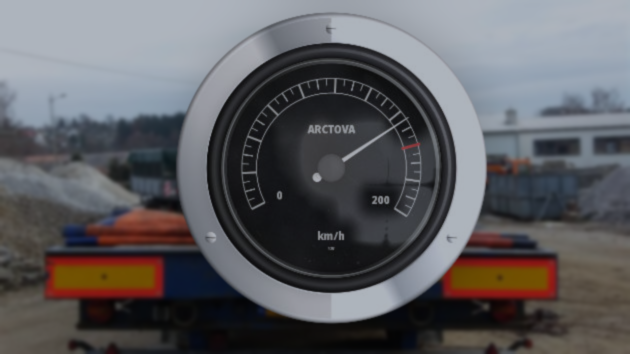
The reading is 145 km/h
